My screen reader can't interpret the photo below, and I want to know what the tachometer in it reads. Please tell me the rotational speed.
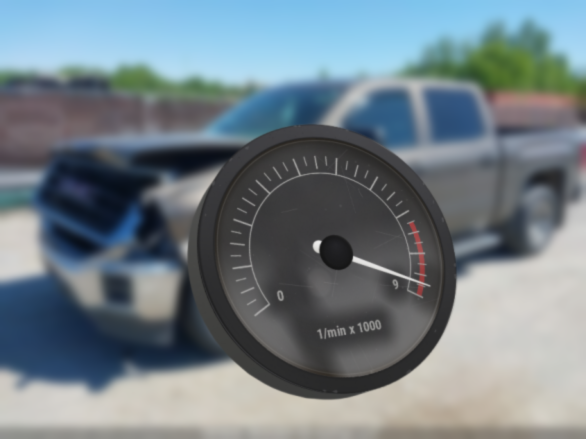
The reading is 8750 rpm
